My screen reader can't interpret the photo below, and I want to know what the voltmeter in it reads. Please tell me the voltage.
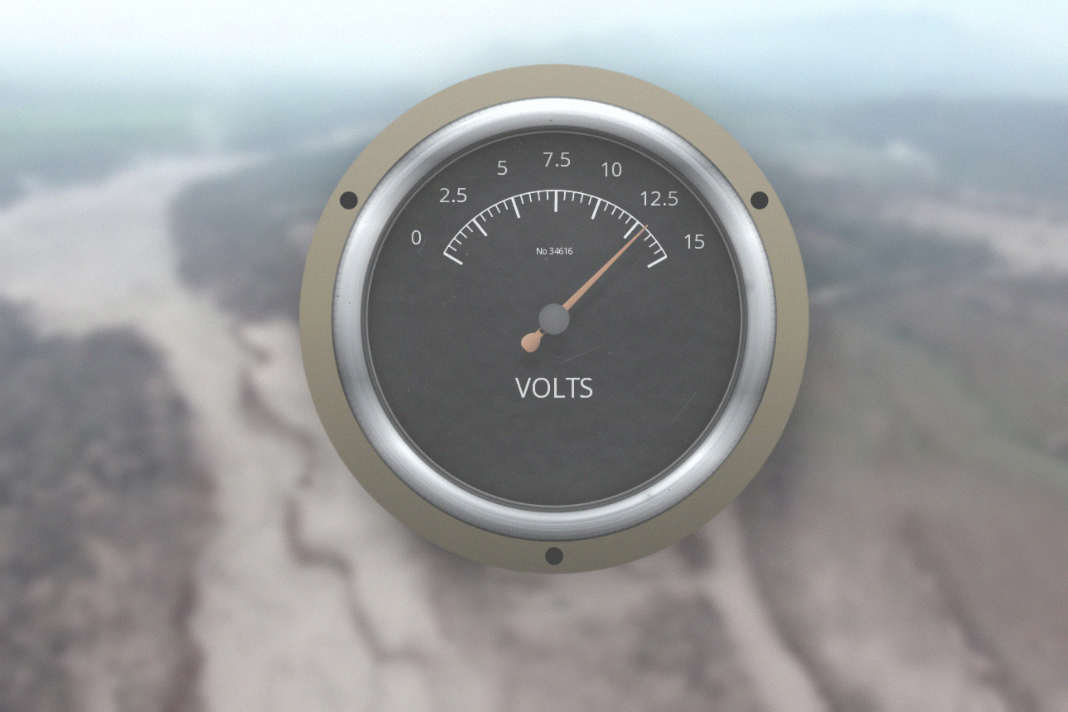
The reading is 13 V
